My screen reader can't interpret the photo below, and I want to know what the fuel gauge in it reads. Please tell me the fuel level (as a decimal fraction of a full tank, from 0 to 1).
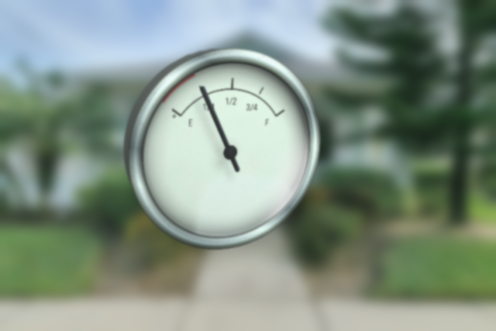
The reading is 0.25
